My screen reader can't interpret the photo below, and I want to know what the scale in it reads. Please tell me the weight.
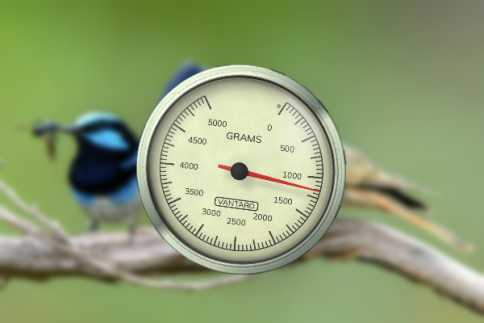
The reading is 1150 g
